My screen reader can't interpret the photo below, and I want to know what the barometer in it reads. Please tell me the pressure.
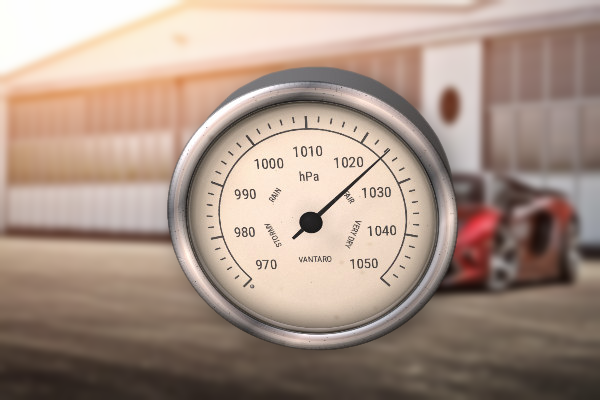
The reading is 1024 hPa
